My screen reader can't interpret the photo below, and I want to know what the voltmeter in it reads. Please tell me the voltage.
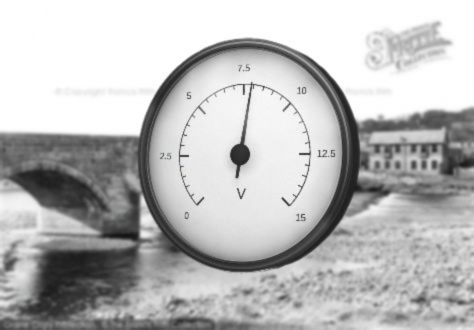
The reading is 8 V
